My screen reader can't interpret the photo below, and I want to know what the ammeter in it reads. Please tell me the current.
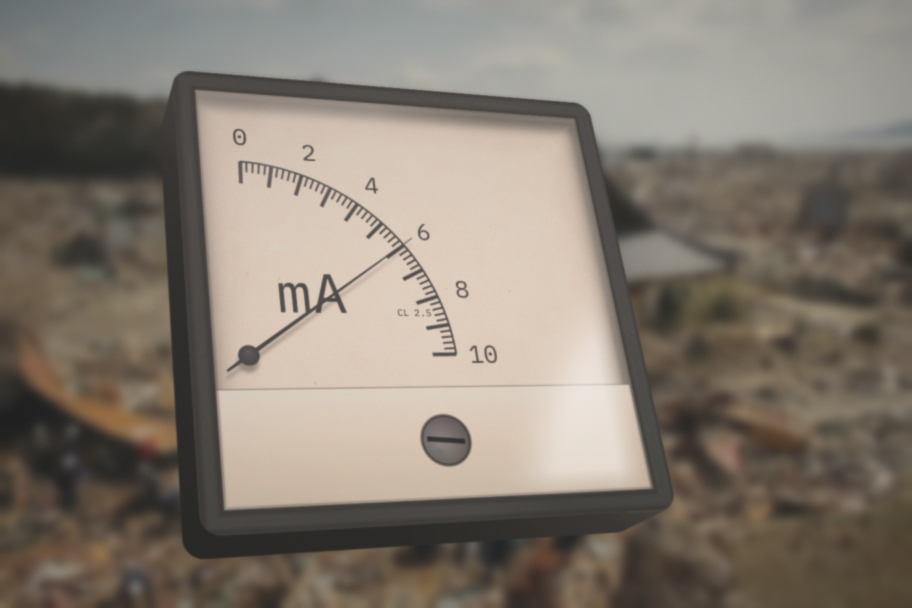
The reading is 6 mA
